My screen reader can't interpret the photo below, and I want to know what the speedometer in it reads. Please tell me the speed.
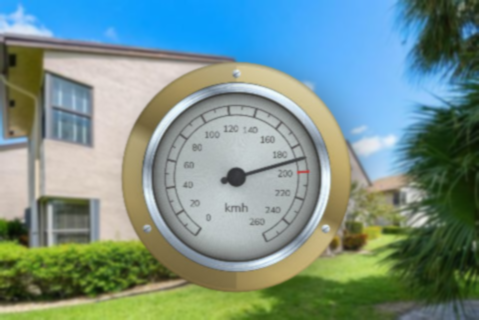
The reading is 190 km/h
